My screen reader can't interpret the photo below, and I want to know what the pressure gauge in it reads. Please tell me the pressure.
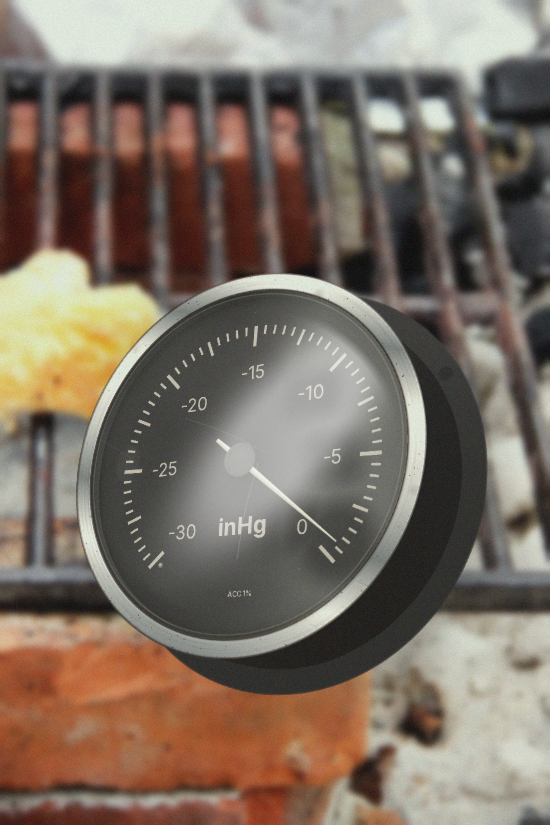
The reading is -0.75 inHg
